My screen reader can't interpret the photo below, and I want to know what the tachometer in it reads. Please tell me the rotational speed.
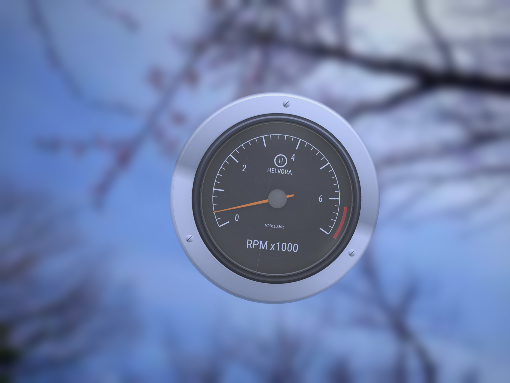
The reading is 400 rpm
